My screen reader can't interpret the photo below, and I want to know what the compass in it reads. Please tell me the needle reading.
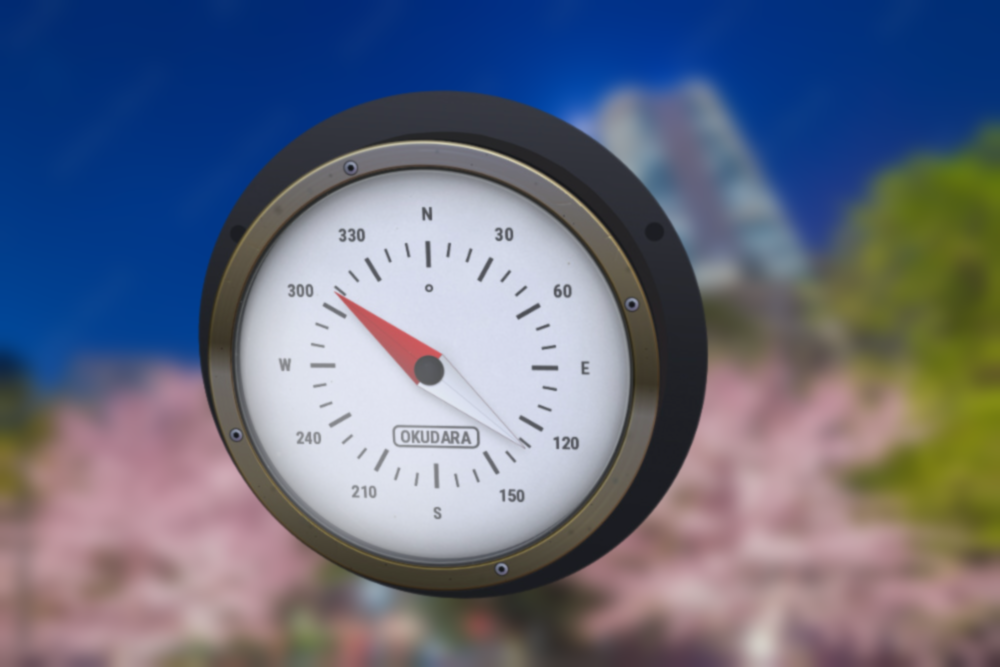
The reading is 310 °
